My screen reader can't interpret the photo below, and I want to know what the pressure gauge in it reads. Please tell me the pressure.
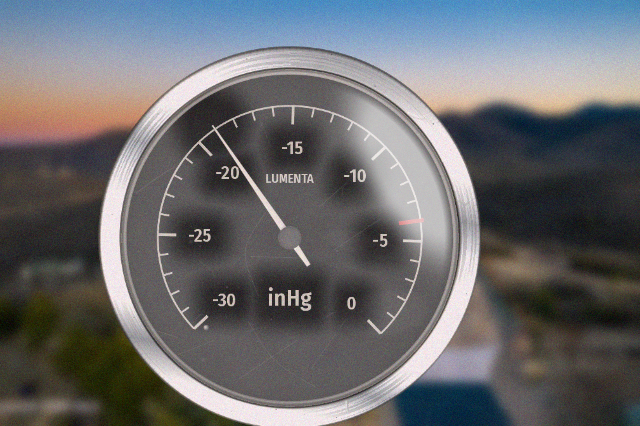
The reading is -19 inHg
